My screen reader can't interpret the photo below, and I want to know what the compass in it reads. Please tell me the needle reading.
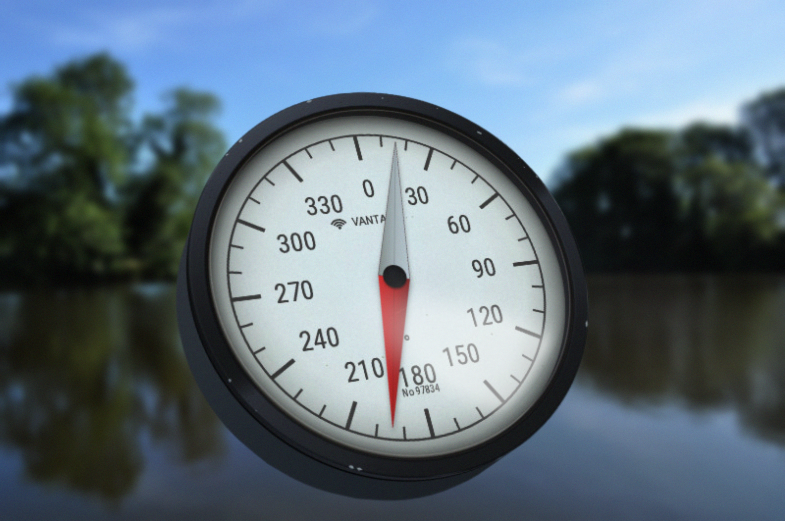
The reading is 195 °
